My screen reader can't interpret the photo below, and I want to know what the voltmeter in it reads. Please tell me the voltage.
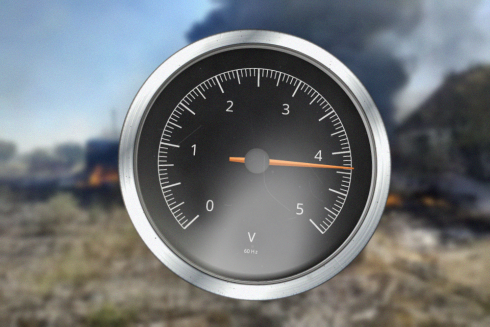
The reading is 4.2 V
